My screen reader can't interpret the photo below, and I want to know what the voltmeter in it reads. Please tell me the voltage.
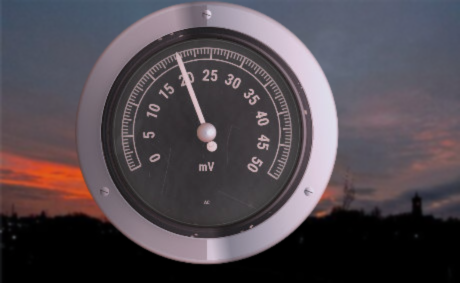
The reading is 20 mV
